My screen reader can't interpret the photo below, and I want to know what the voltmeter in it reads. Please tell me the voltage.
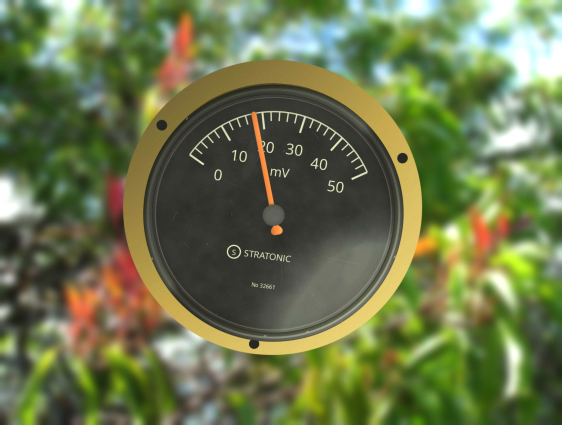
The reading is 18 mV
